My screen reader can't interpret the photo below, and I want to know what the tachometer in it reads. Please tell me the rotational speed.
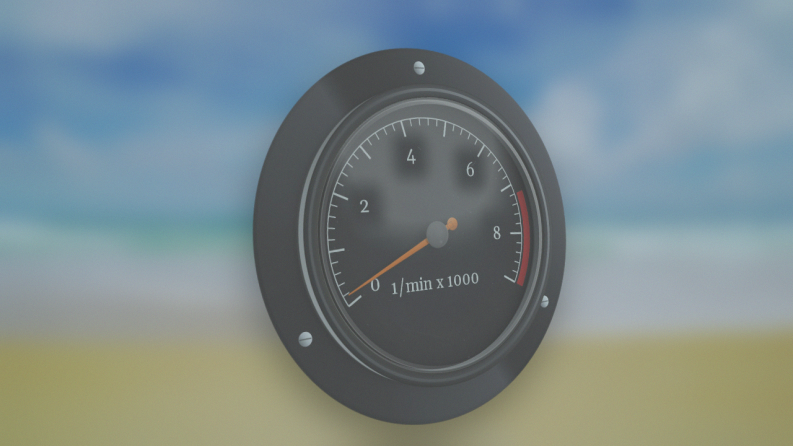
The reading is 200 rpm
